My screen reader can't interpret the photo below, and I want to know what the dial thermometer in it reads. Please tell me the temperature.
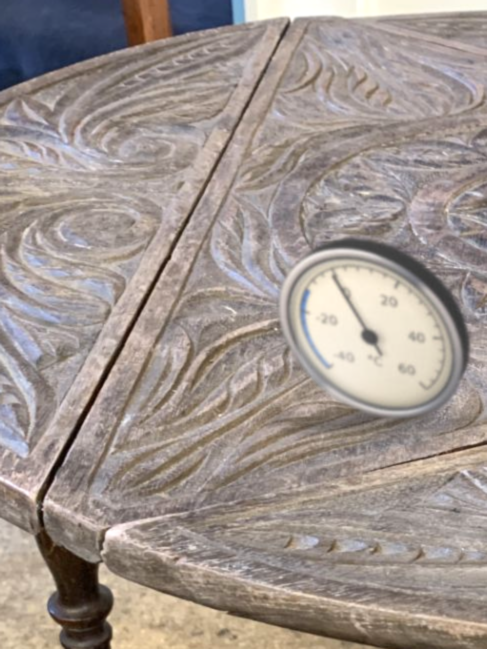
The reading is 0 °C
